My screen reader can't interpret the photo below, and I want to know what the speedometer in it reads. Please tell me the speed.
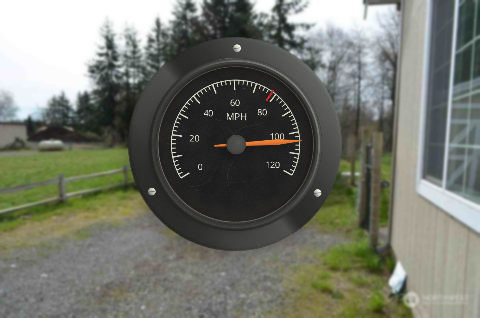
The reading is 104 mph
